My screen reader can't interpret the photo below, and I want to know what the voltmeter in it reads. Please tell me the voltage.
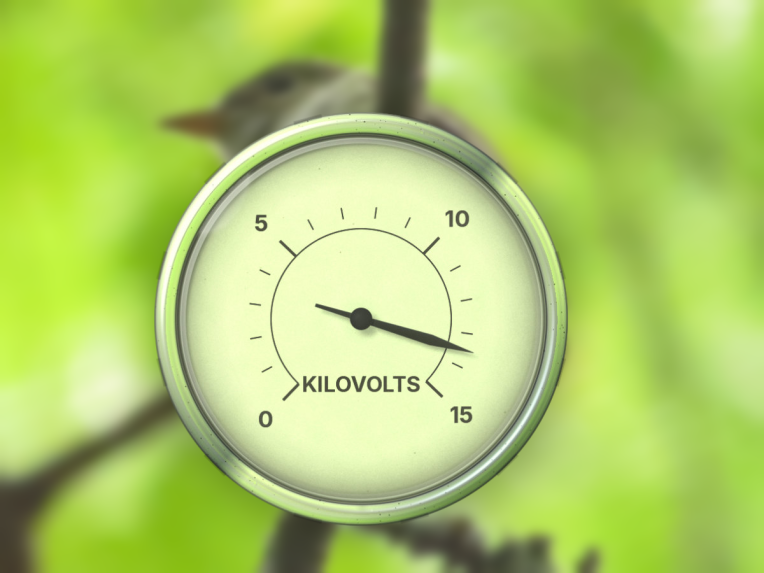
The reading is 13.5 kV
